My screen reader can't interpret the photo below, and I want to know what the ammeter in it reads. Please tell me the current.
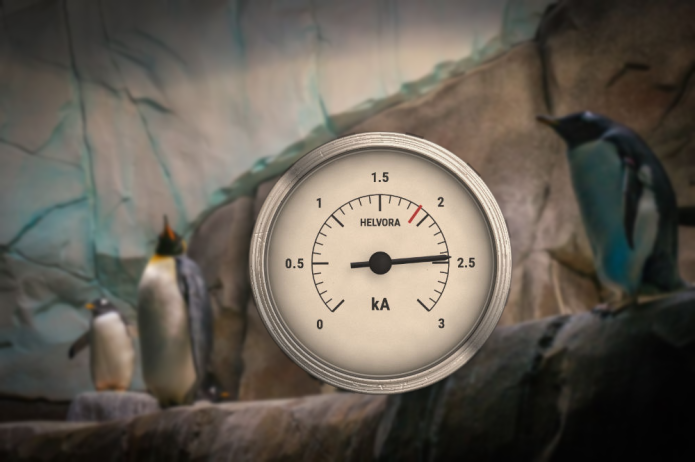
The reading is 2.45 kA
